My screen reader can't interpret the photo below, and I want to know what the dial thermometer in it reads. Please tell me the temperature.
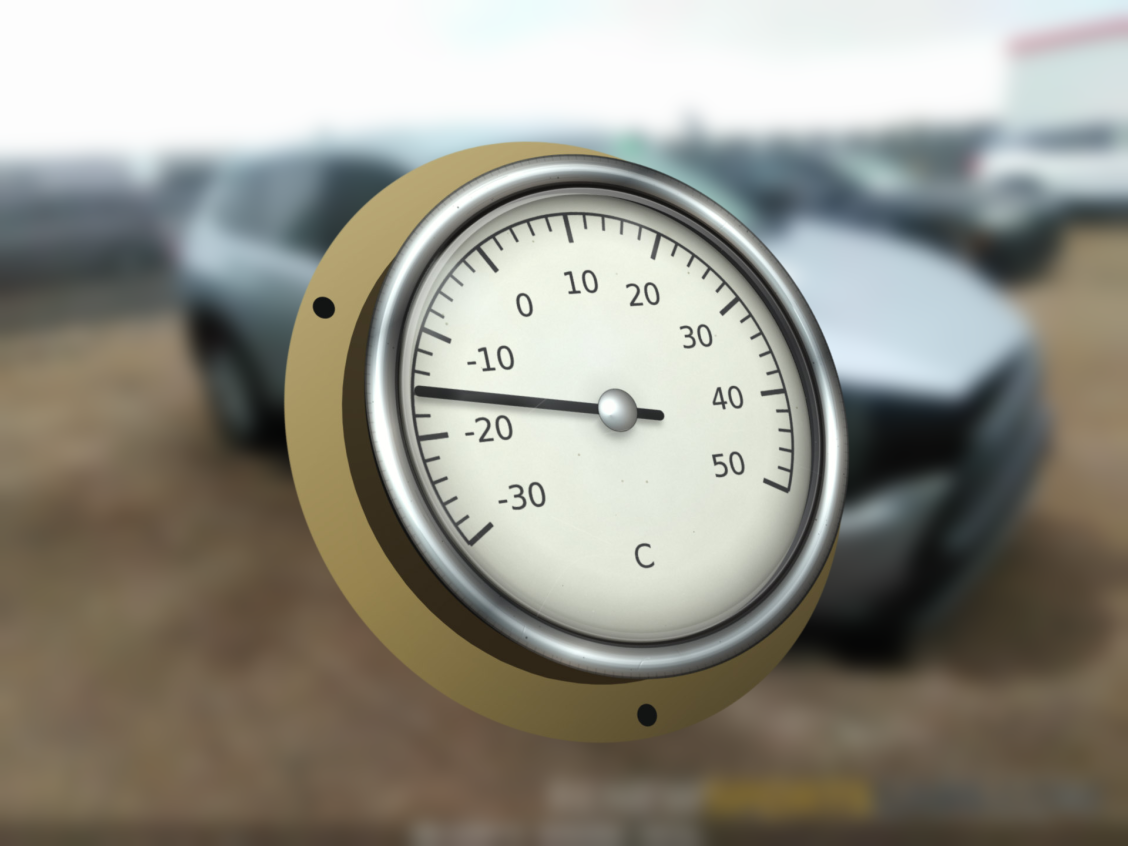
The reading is -16 °C
